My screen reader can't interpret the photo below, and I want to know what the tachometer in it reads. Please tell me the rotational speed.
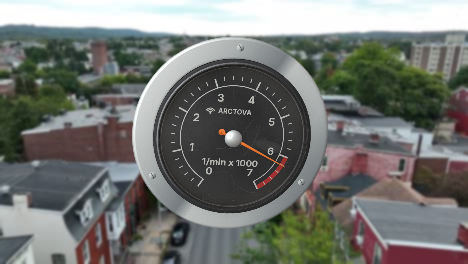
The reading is 6200 rpm
